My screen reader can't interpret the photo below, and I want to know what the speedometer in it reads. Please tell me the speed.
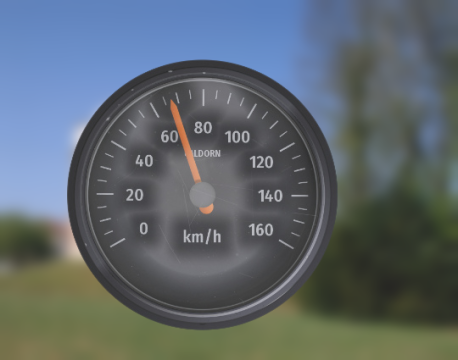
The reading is 67.5 km/h
